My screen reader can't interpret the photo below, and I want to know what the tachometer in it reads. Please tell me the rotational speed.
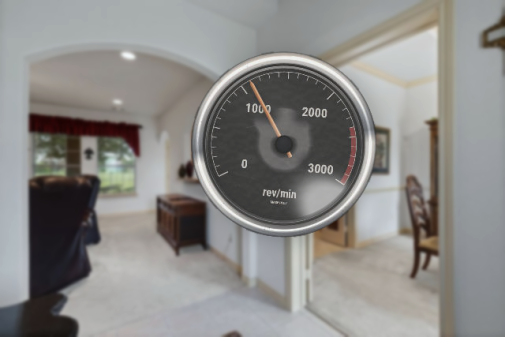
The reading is 1100 rpm
